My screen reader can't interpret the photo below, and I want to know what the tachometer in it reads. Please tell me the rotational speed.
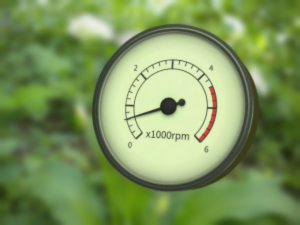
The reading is 600 rpm
